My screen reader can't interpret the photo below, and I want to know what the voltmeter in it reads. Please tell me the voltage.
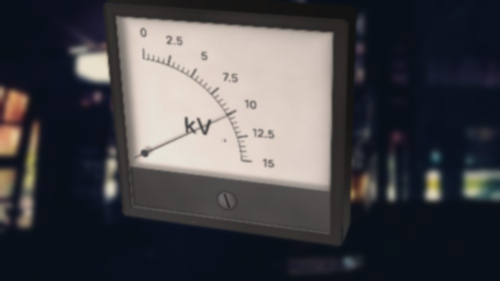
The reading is 10 kV
